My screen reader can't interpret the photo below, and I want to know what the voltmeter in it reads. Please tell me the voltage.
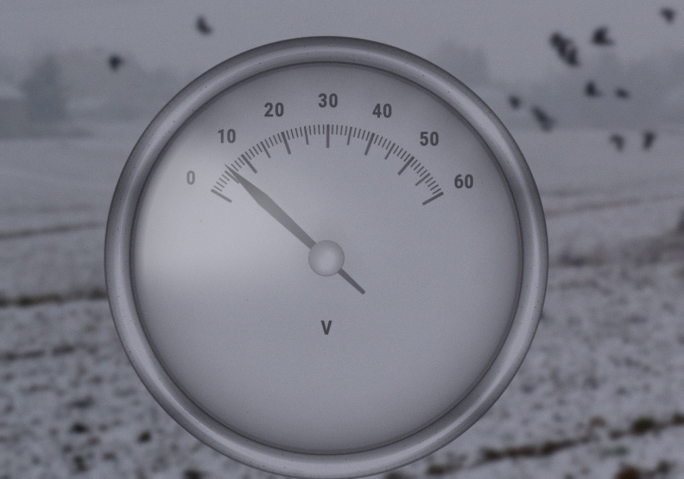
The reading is 6 V
